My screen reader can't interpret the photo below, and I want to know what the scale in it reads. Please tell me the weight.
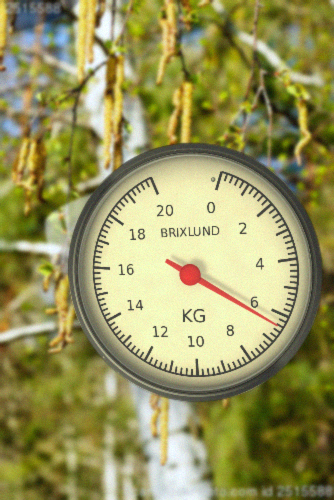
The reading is 6.4 kg
